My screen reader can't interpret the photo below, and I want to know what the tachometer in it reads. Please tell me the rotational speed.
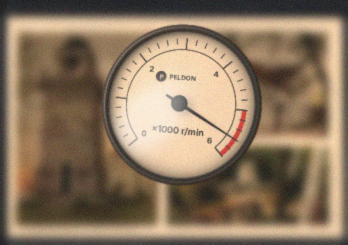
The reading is 5600 rpm
